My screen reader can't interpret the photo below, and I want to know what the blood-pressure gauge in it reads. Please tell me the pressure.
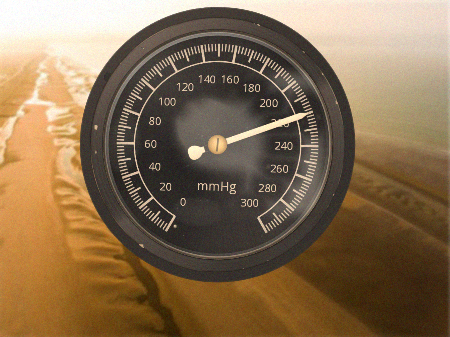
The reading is 220 mmHg
